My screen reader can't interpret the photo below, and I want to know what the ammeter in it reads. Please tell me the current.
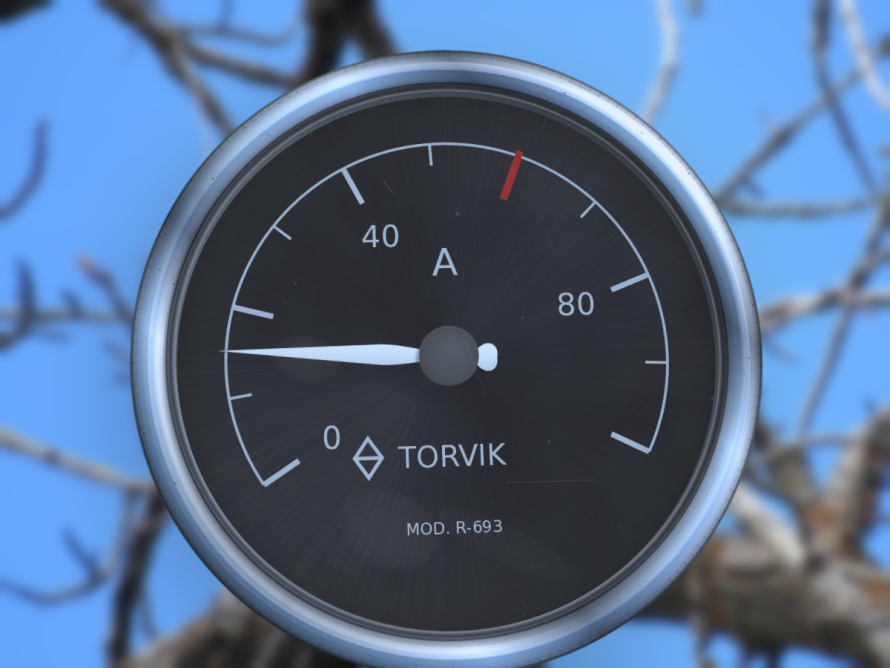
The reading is 15 A
